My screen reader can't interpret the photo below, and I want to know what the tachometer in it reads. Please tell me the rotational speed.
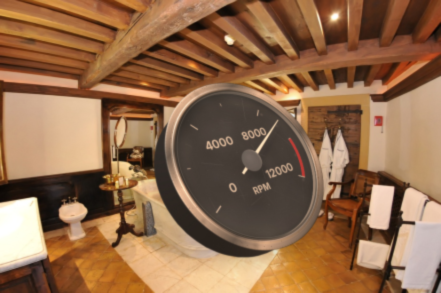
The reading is 9000 rpm
